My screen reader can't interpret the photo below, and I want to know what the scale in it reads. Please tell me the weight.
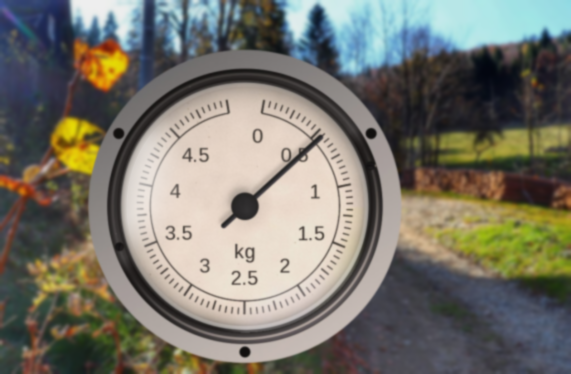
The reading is 0.55 kg
